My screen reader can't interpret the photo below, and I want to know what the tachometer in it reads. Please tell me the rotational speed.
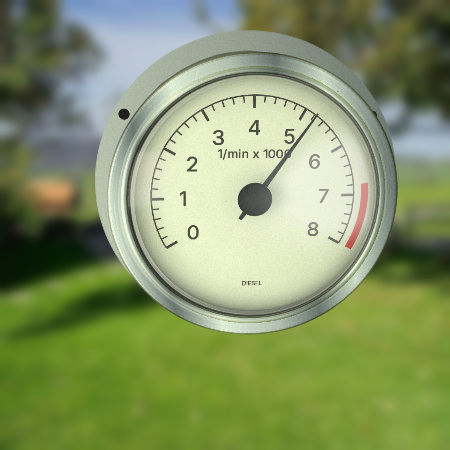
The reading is 5200 rpm
